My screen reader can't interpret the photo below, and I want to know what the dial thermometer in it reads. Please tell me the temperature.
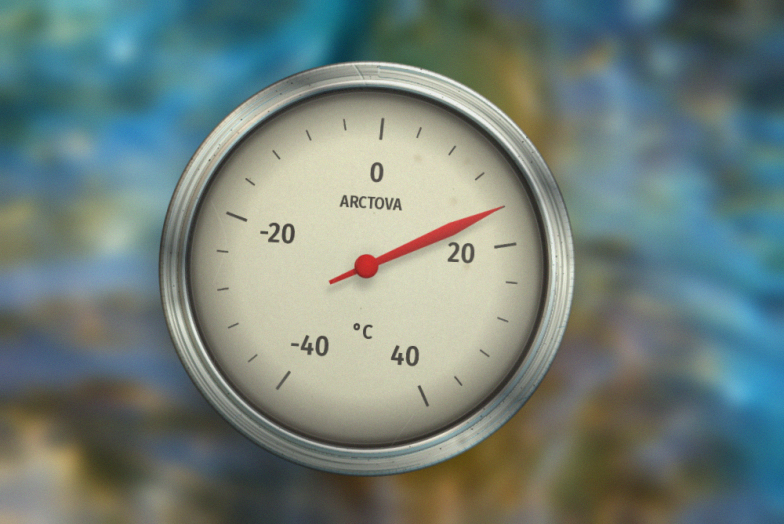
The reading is 16 °C
